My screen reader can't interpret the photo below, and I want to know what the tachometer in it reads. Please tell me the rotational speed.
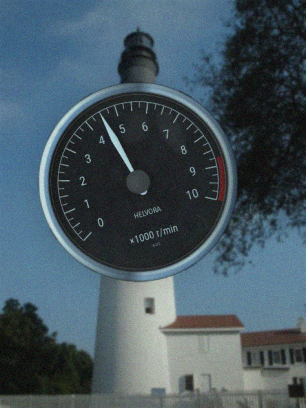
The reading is 4500 rpm
